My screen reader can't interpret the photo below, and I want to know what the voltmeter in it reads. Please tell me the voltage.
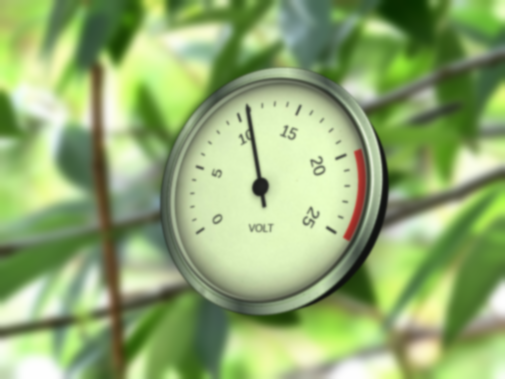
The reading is 11 V
